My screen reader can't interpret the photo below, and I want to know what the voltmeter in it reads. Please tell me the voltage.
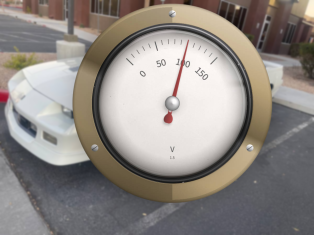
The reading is 100 V
